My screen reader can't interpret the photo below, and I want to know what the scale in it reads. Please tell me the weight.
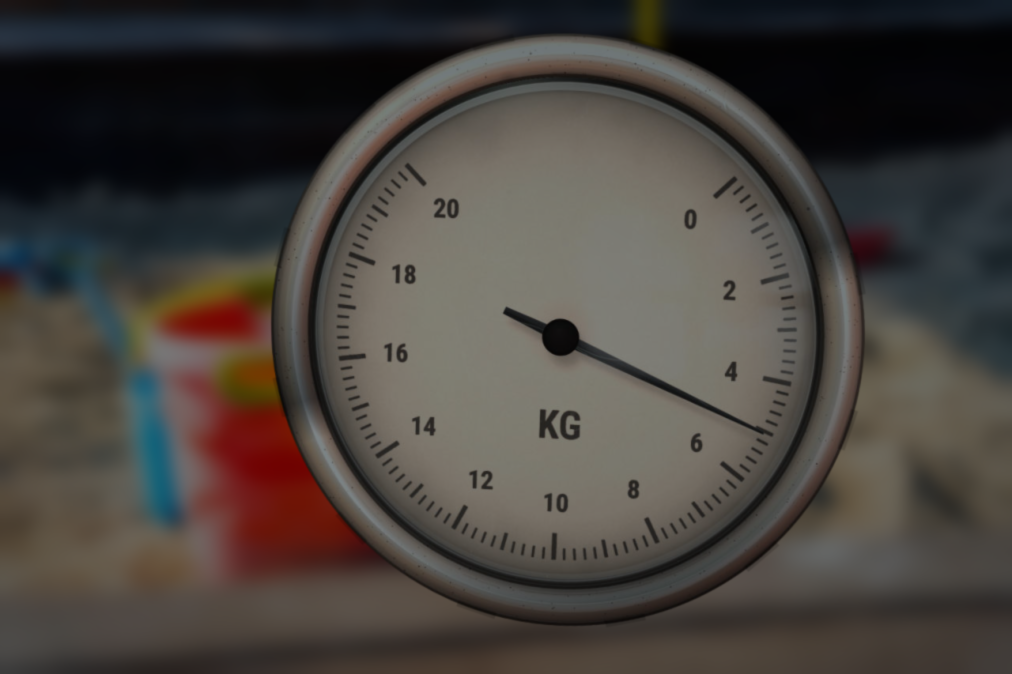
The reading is 5 kg
